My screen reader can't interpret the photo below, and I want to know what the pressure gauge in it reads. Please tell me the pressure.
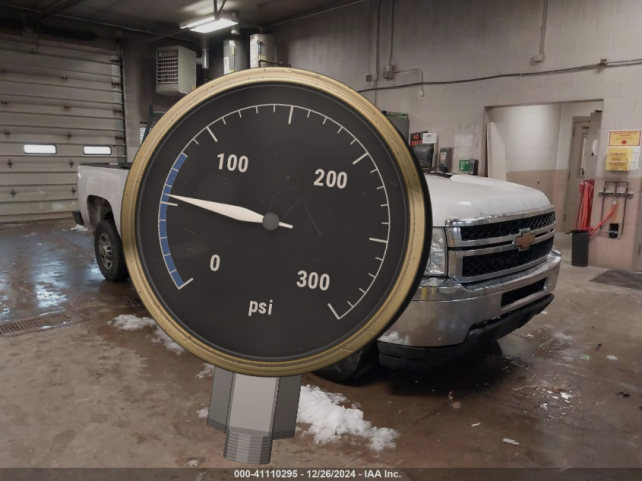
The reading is 55 psi
